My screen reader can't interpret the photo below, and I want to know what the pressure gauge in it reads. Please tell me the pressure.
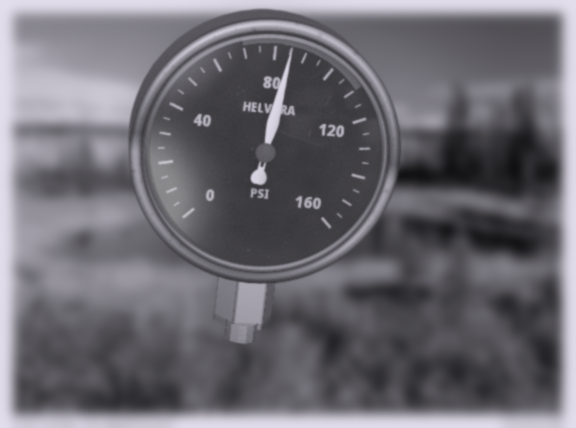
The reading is 85 psi
